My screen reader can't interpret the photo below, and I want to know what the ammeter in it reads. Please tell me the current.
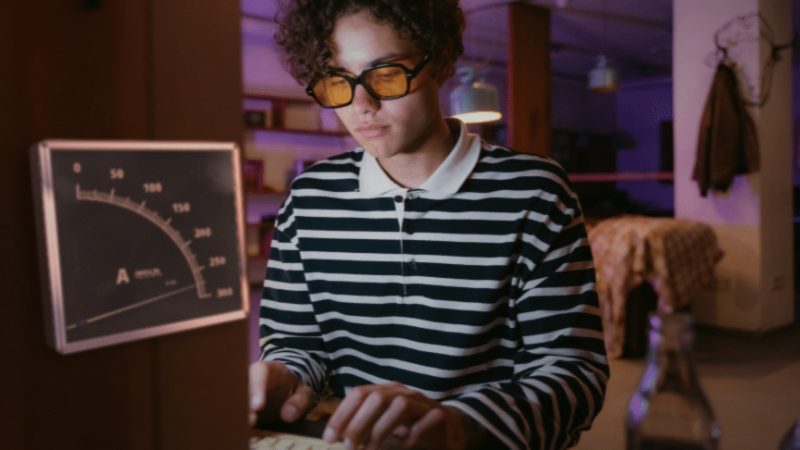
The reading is 275 A
